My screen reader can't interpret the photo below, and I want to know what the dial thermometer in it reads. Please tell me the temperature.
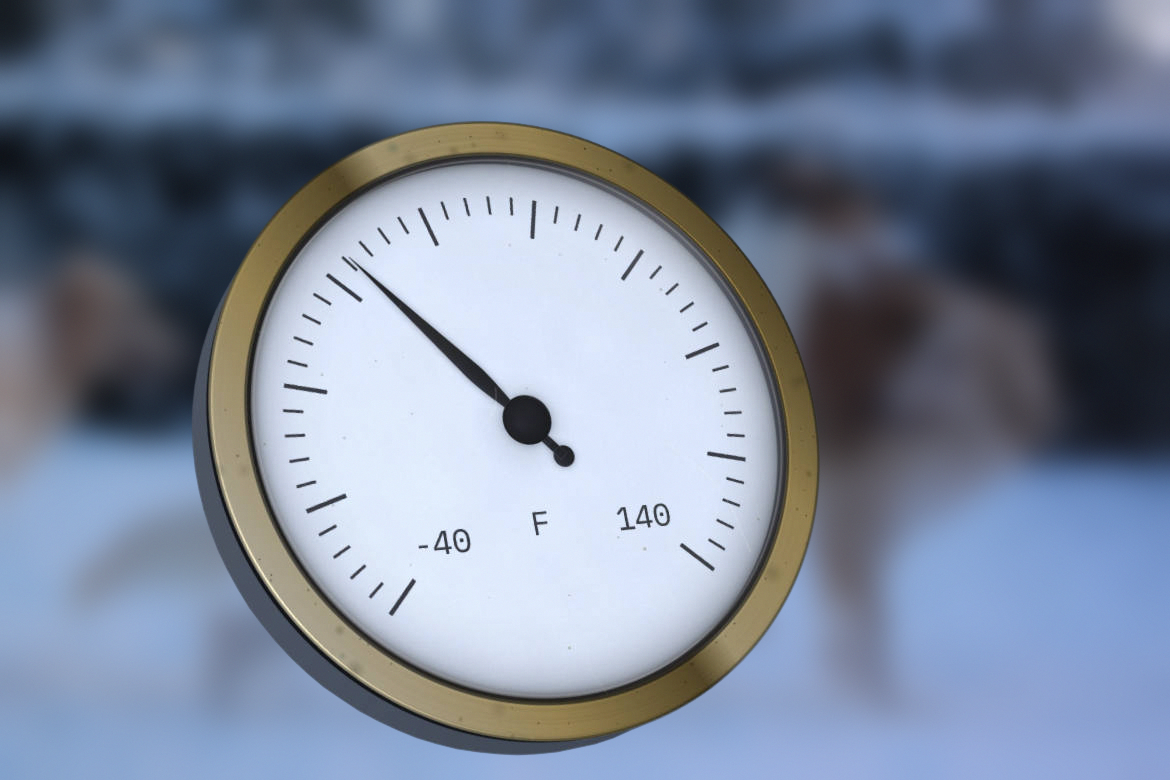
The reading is 24 °F
